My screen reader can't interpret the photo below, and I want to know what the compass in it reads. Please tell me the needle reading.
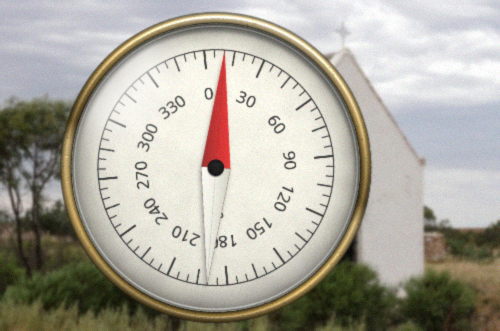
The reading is 10 °
